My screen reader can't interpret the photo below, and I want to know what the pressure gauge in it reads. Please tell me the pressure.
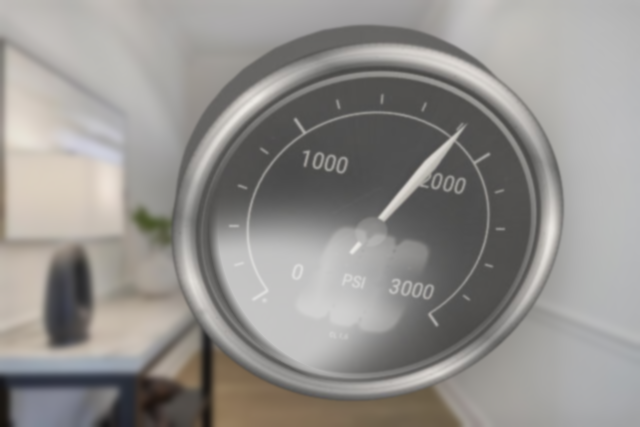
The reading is 1800 psi
